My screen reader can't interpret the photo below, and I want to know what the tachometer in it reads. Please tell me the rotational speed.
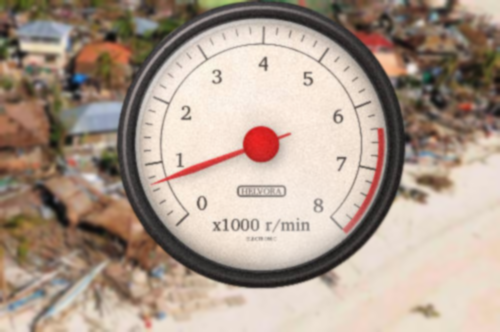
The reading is 700 rpm
